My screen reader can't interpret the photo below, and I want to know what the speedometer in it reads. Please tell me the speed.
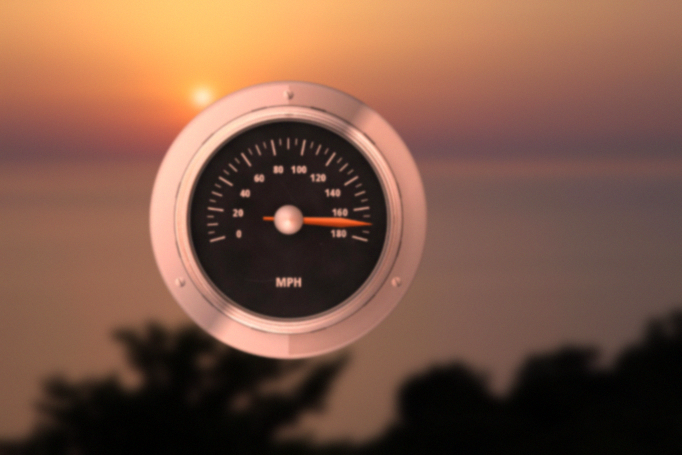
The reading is 170 mph
